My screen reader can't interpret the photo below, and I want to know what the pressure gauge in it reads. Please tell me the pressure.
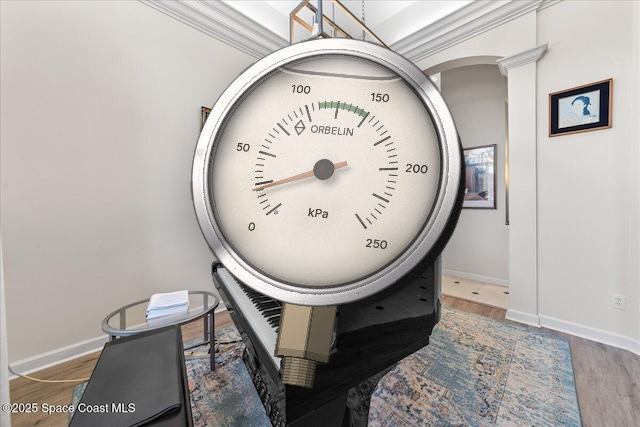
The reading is 20 kPa
